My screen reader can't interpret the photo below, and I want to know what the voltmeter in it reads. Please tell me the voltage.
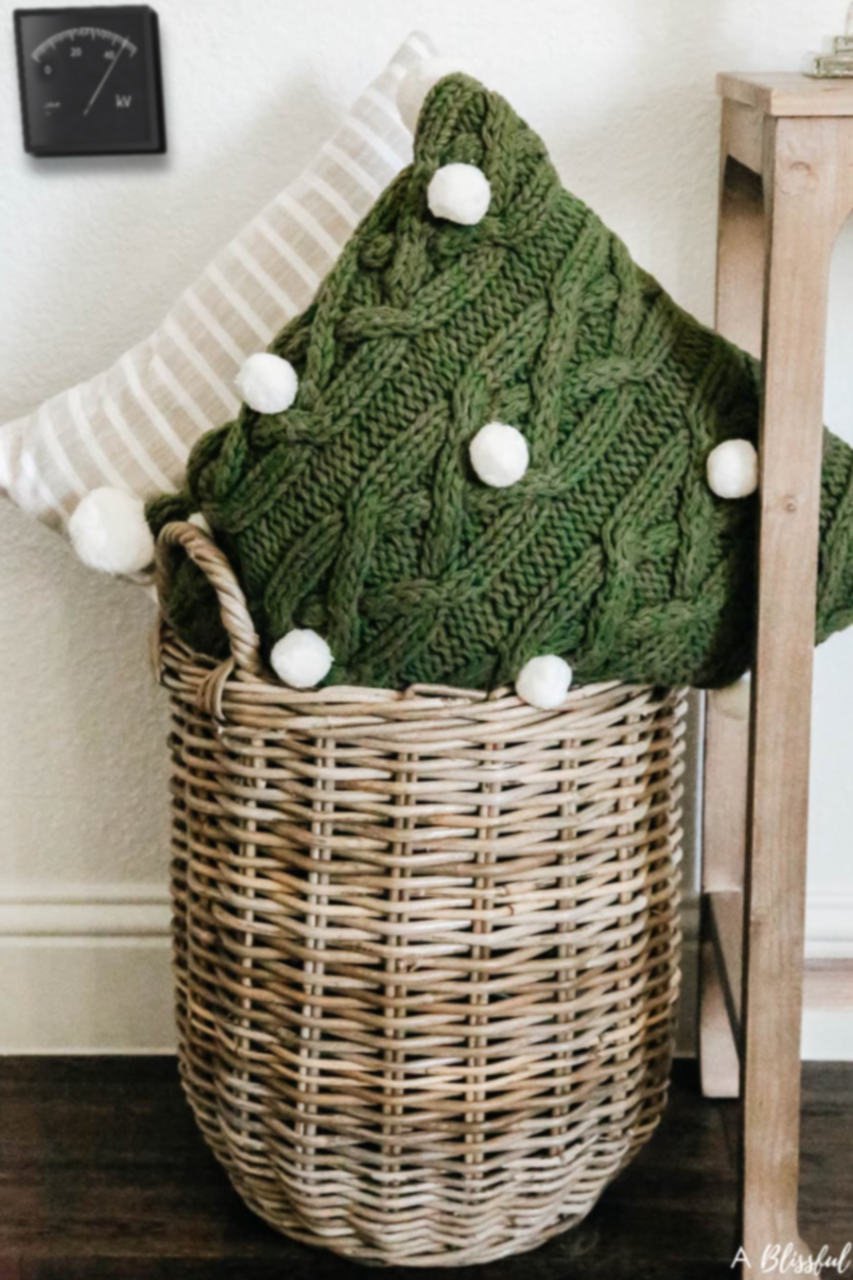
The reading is 45 kV
